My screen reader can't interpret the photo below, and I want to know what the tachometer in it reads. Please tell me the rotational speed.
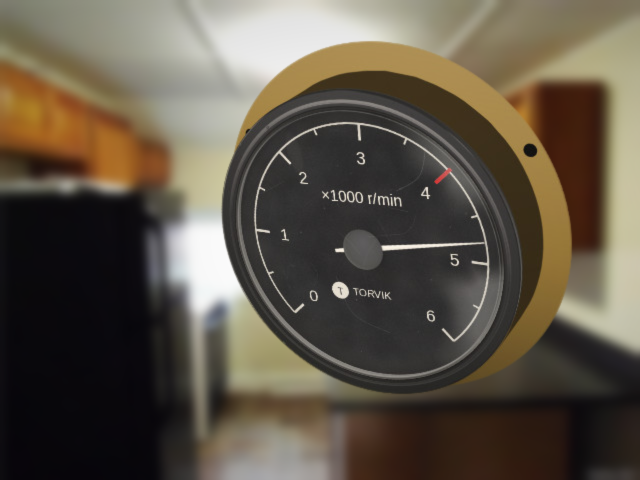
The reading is 4750 rpm
